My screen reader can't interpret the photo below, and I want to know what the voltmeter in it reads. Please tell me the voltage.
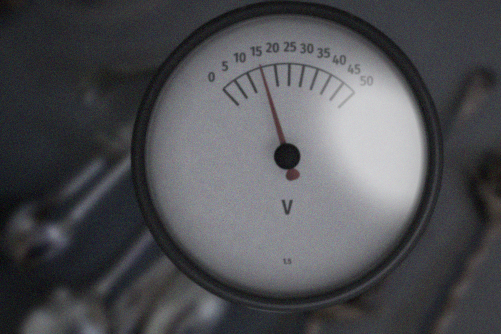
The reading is 15 V
